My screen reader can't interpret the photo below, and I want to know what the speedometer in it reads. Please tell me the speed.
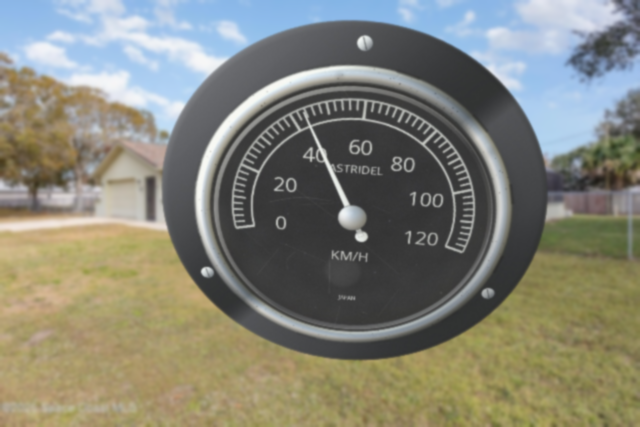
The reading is 44 km/h
